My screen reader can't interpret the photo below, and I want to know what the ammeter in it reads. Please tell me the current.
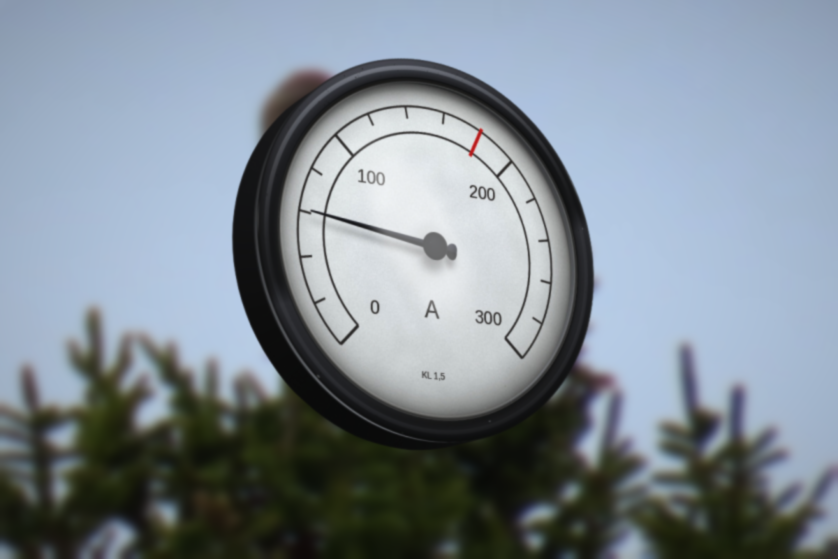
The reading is 60 A
